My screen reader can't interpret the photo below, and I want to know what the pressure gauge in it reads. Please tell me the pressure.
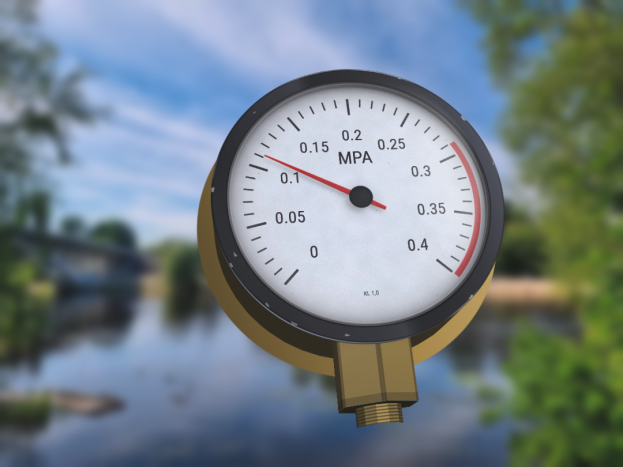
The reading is 0.11 MPa
